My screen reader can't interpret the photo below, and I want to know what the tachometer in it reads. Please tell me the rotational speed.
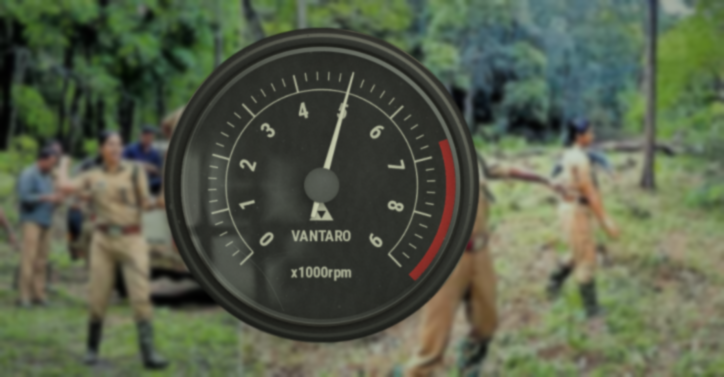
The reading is 5000 rpm
